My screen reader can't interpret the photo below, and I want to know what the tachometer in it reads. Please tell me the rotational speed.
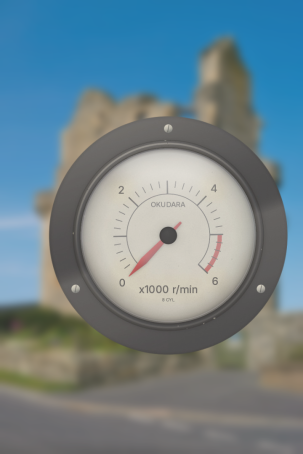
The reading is 0 rpm
